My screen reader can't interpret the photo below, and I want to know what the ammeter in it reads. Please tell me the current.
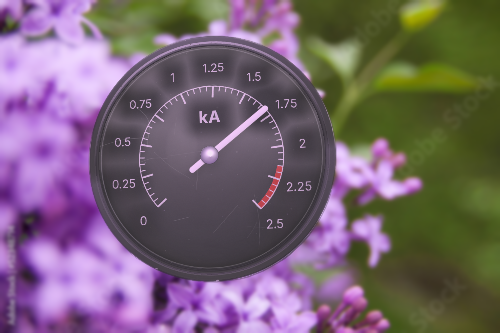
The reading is 1.7 kA
